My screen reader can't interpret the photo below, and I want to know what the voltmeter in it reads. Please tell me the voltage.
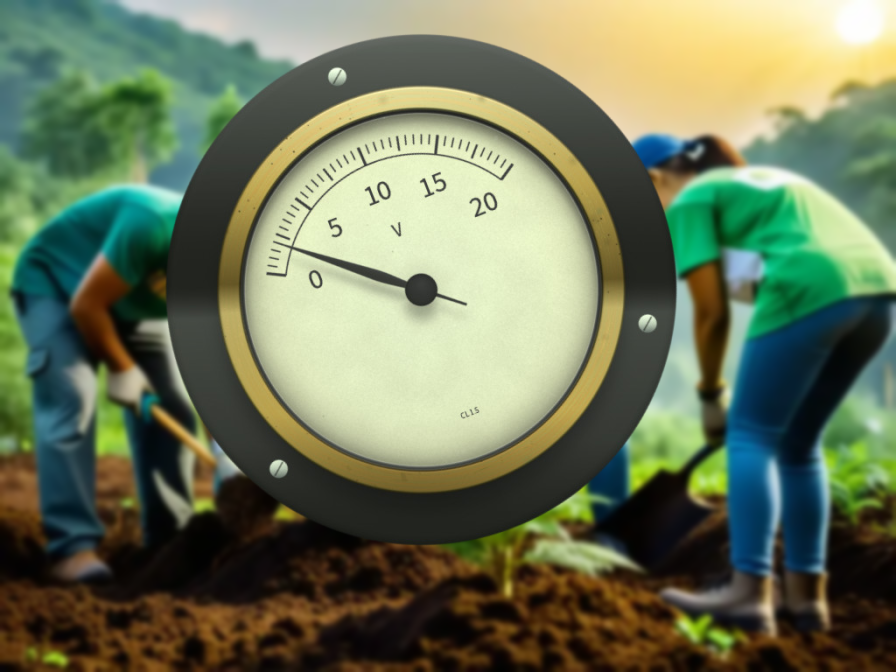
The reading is 2 V
